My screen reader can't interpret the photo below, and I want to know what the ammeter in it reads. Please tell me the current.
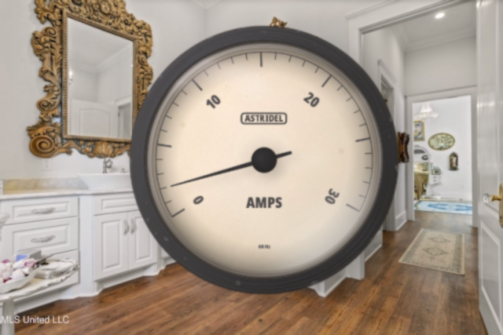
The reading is 2 A
